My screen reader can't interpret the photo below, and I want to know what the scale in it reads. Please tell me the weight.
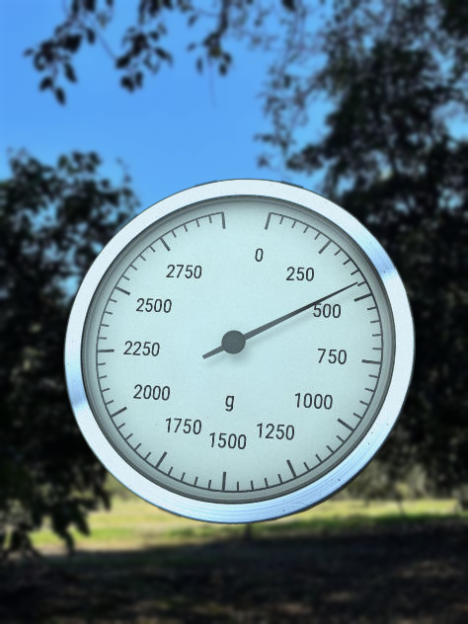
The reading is 450 g
